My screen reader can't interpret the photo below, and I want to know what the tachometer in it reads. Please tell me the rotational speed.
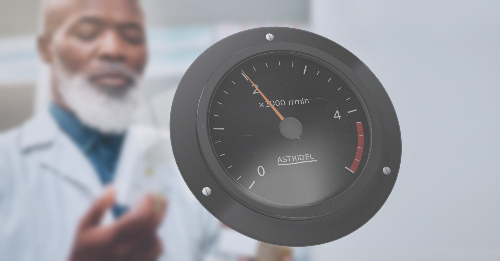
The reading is 2000 rpm
